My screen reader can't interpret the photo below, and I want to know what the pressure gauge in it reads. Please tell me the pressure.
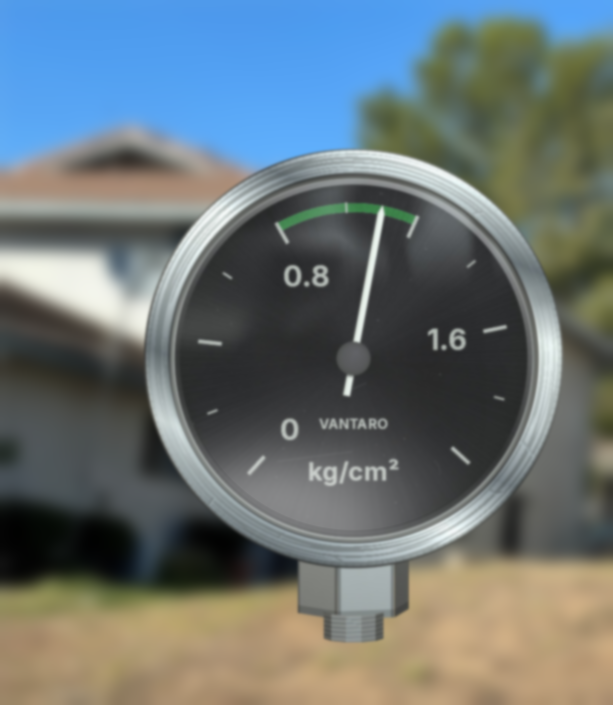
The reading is 1.1 kg/cm²
